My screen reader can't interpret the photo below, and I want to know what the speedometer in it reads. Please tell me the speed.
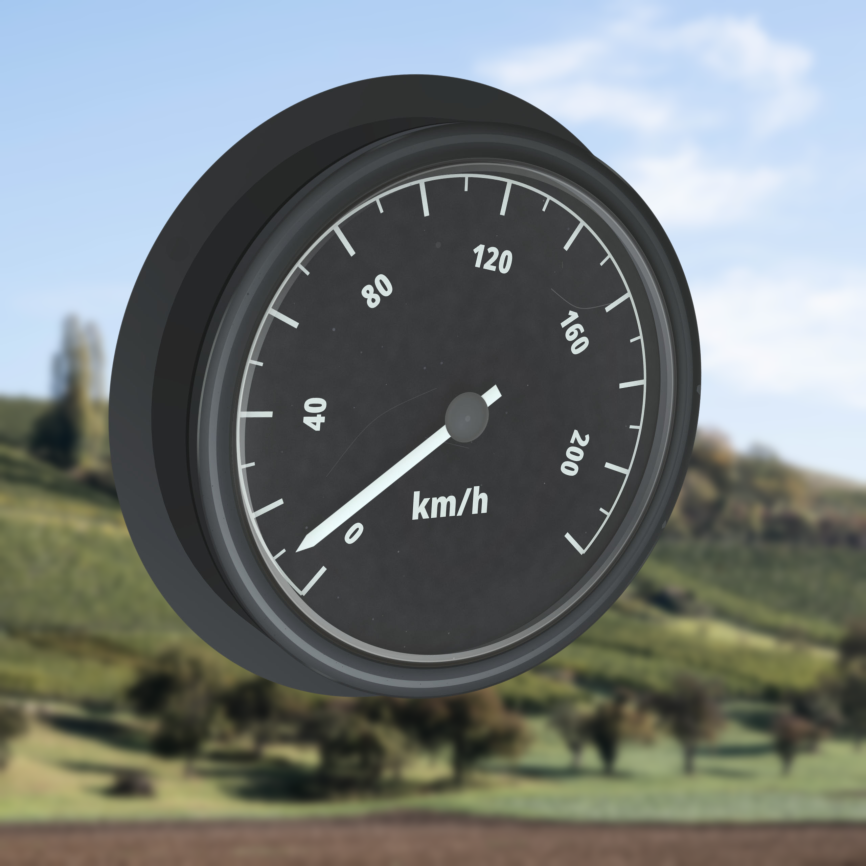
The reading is 10 km/h
